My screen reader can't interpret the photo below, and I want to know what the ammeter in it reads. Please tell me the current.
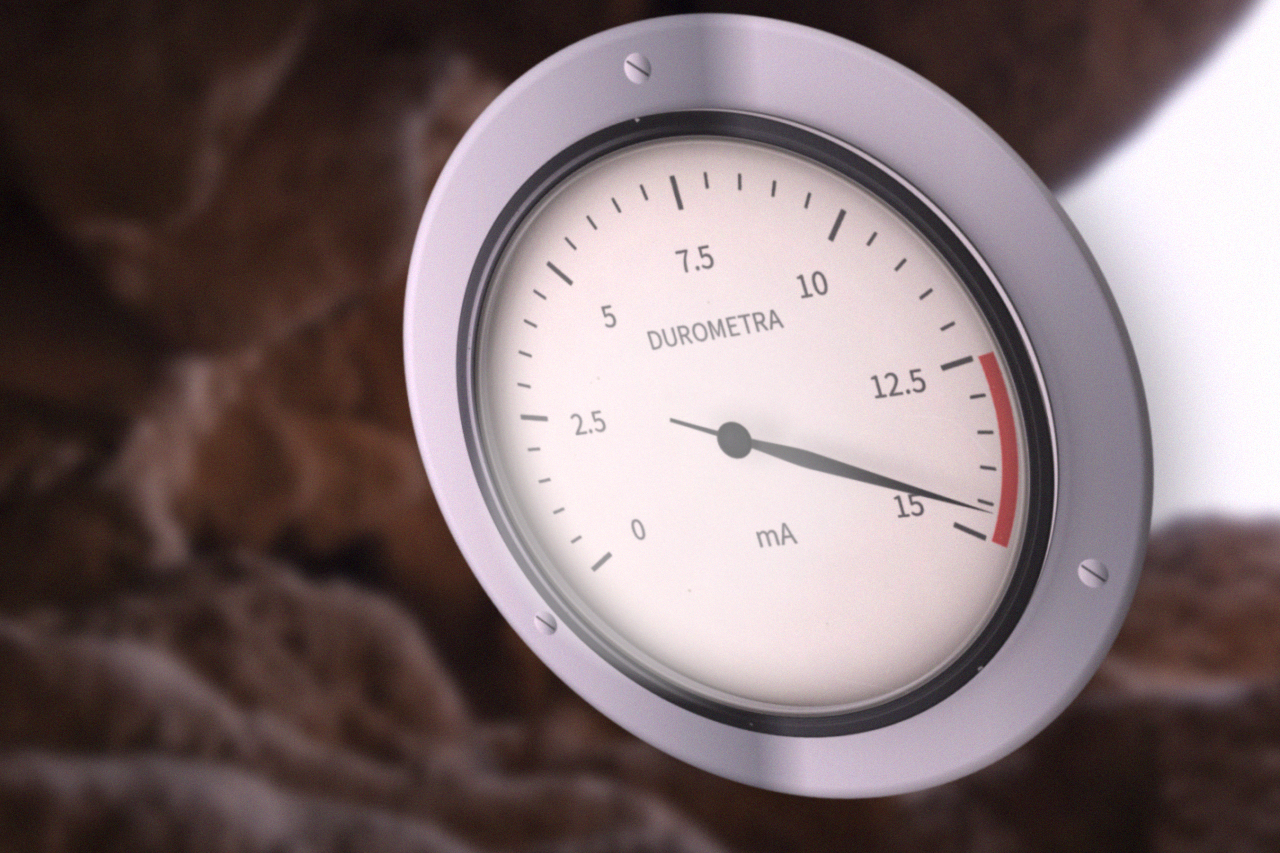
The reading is 14.5 mA
